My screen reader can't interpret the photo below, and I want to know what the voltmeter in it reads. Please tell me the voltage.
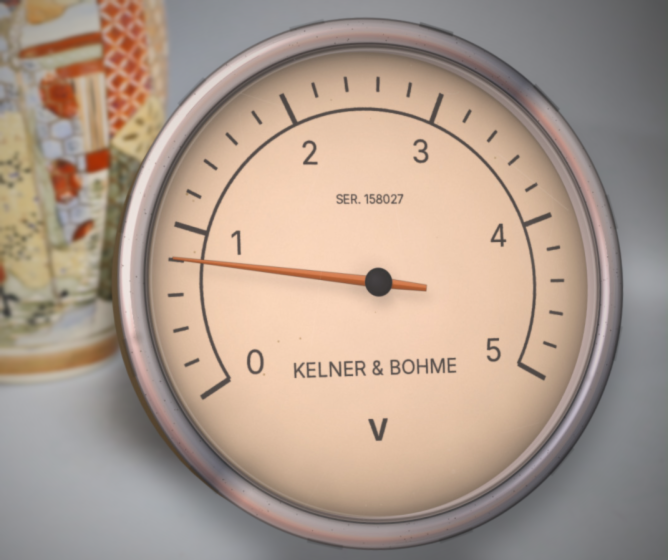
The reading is 0.8 V
